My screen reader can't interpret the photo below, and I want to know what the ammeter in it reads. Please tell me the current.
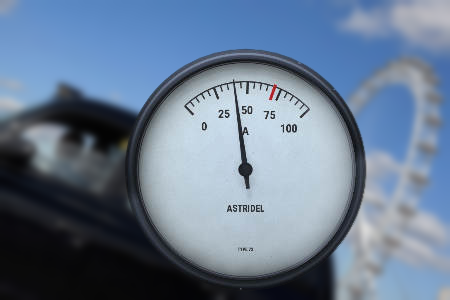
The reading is 40 A
